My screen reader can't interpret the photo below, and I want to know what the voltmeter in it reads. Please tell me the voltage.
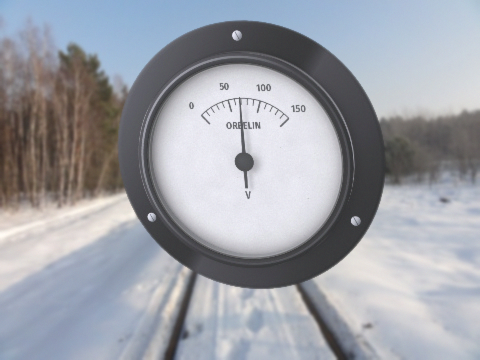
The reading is 70 V
